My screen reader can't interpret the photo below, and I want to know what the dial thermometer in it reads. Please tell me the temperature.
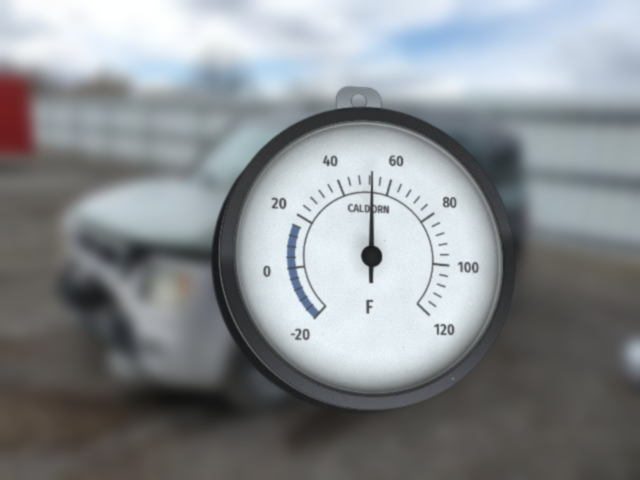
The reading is 52 °F
